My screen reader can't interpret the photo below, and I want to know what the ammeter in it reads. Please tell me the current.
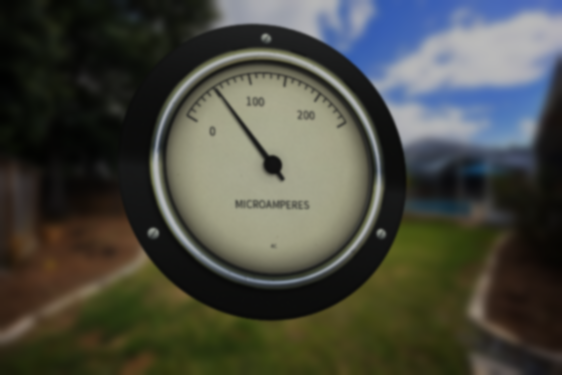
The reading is 50 µA
